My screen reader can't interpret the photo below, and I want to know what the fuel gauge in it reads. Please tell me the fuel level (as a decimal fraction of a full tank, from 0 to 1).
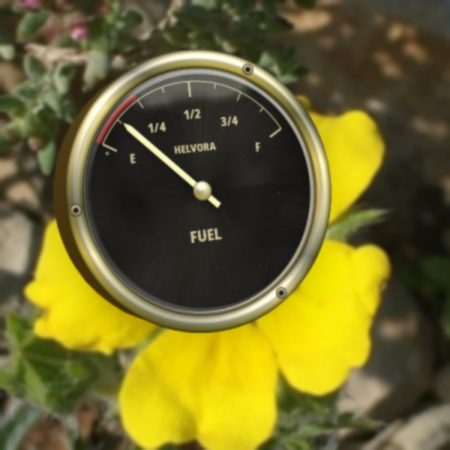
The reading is 0.125
